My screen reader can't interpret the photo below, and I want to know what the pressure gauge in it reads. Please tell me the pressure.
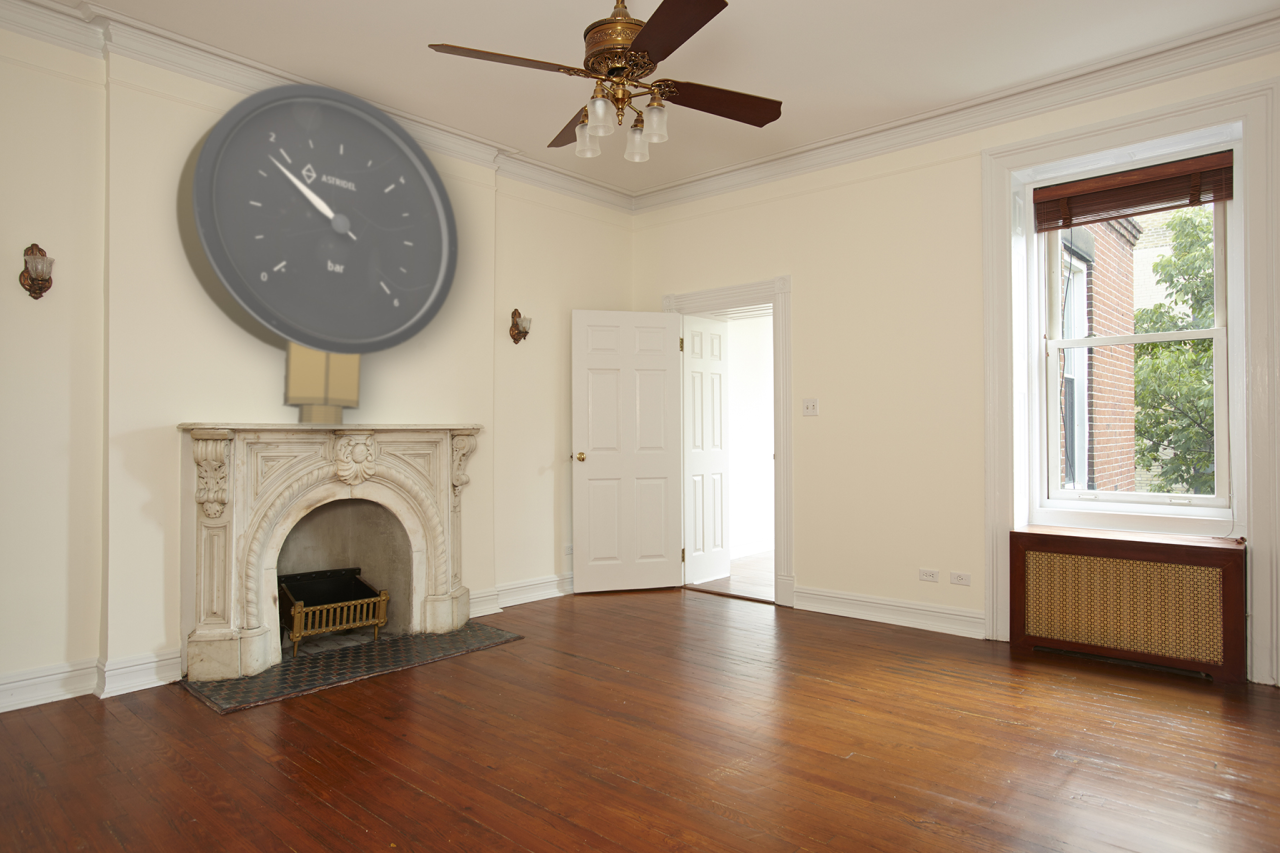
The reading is 1.75 bar
